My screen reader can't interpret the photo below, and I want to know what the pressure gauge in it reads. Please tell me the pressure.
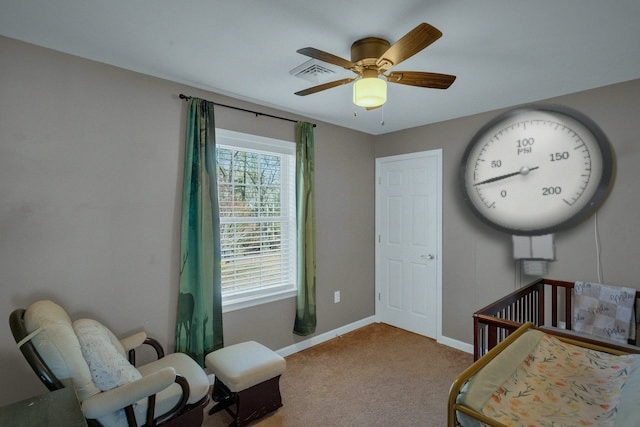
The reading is 25 psi
